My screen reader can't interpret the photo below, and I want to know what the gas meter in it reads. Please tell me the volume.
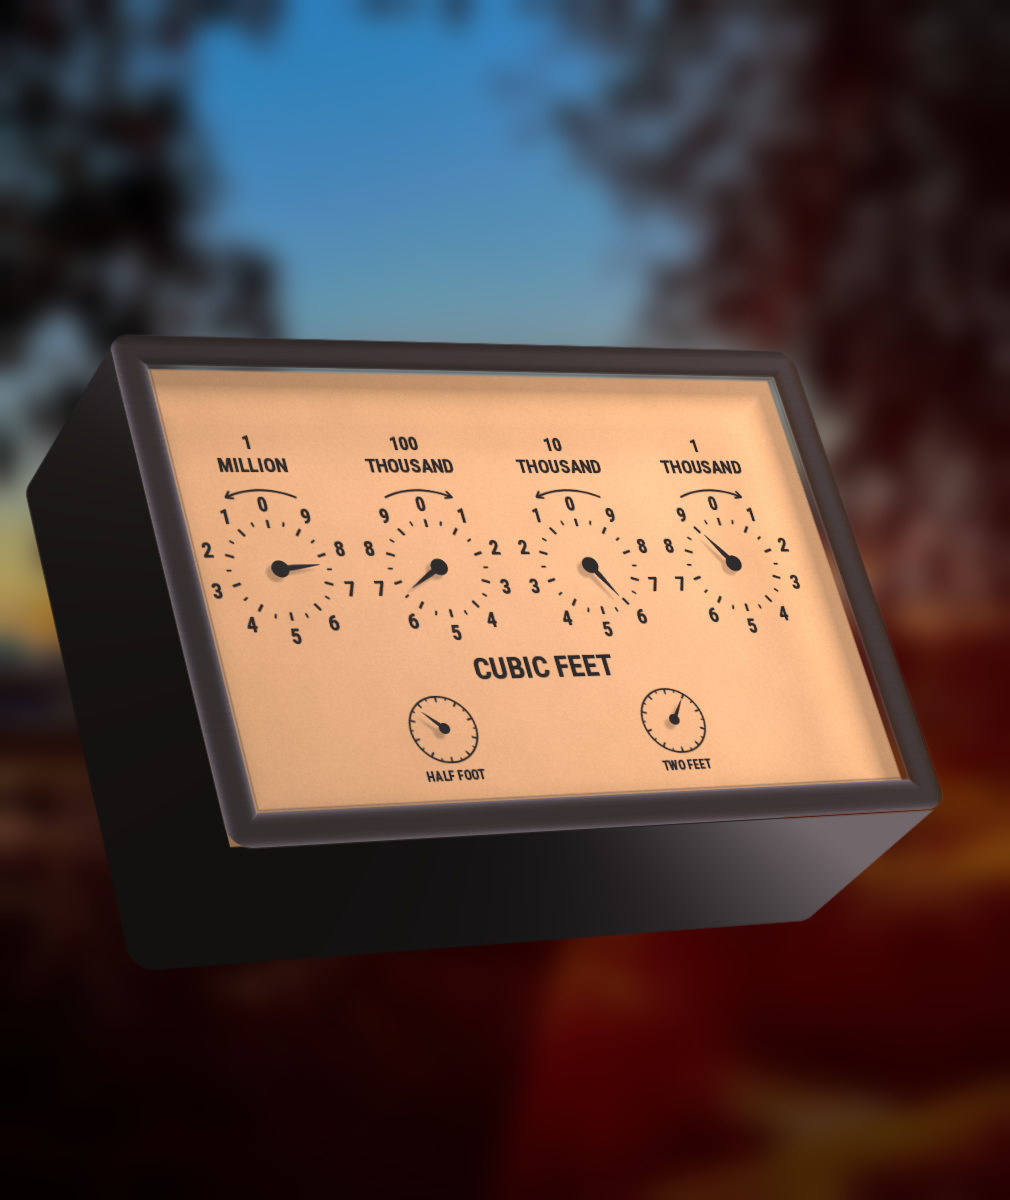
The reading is 765900 ft³
